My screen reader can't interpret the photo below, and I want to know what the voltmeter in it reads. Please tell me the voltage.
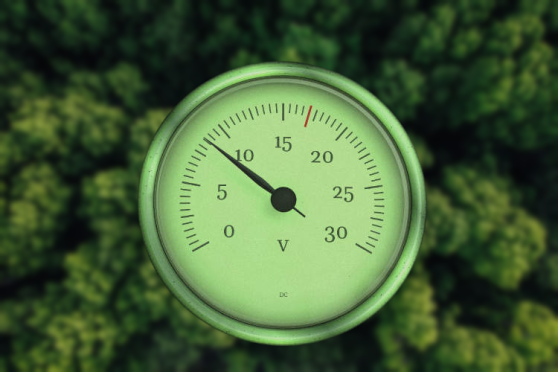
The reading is 8.5 V
